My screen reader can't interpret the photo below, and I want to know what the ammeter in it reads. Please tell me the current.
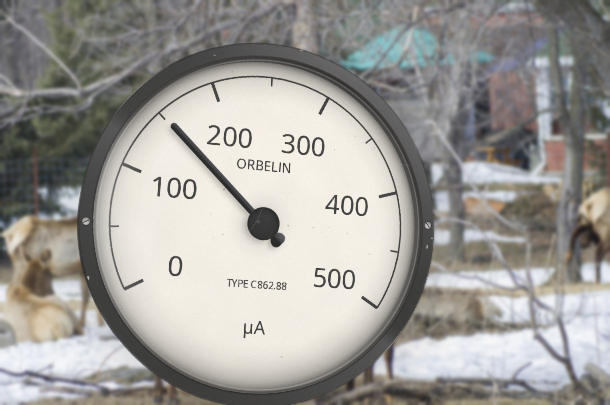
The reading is 150 µA
